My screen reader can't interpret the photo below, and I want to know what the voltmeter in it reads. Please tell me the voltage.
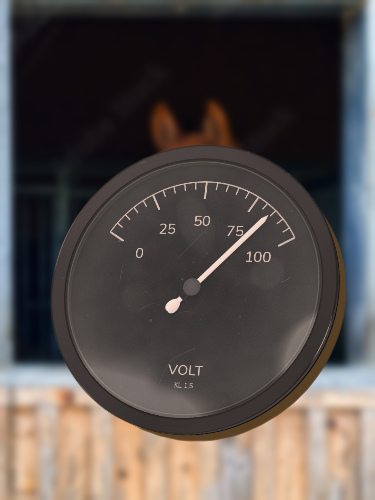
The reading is 85 V
